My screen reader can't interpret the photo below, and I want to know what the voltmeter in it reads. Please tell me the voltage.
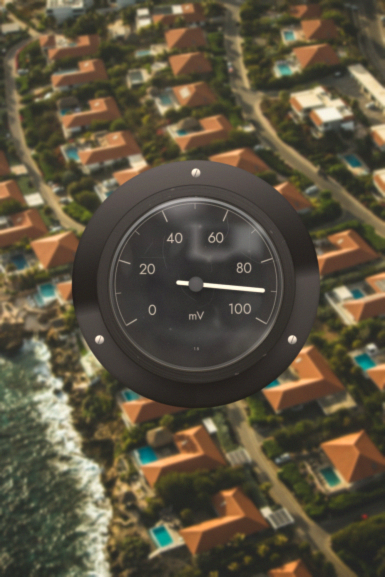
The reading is 90 mV
